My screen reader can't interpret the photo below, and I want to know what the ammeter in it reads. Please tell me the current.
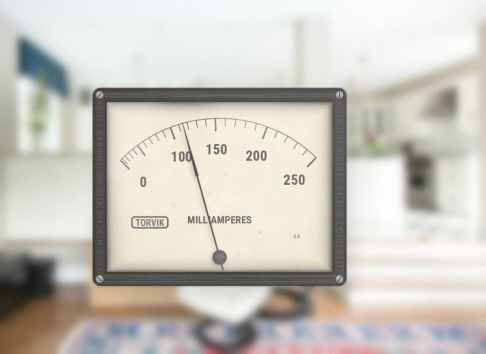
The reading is 115 mA
